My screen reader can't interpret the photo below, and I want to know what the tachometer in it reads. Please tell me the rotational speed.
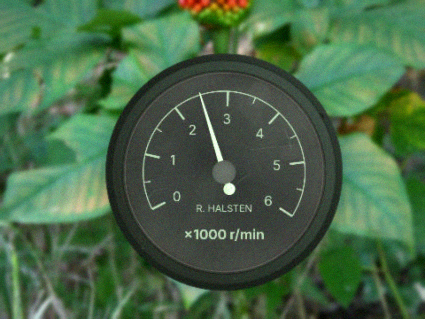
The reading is 2500 rpm
